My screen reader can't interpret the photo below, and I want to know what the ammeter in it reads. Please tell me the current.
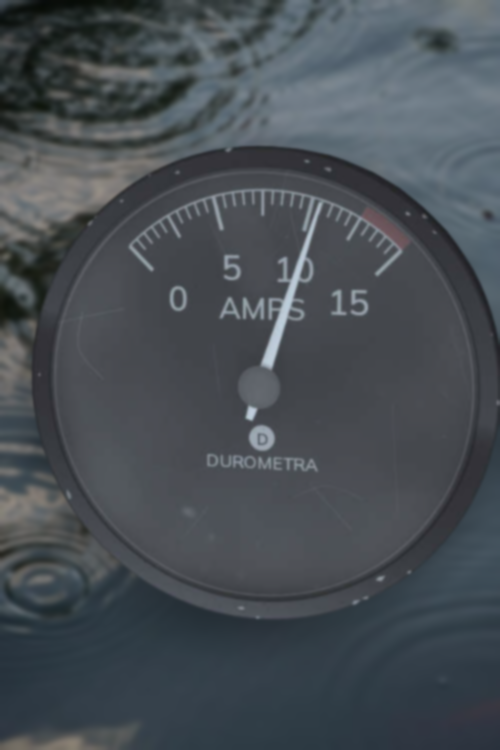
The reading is 10.5 A
